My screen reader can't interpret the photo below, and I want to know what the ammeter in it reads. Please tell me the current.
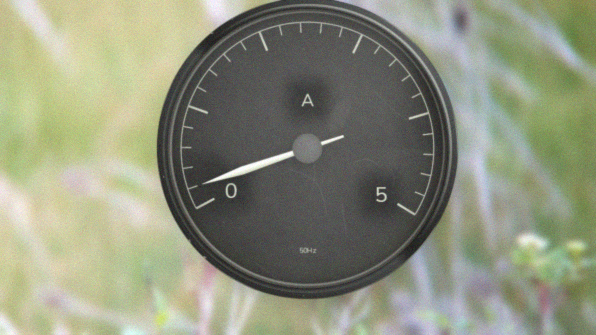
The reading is 0.2 A
